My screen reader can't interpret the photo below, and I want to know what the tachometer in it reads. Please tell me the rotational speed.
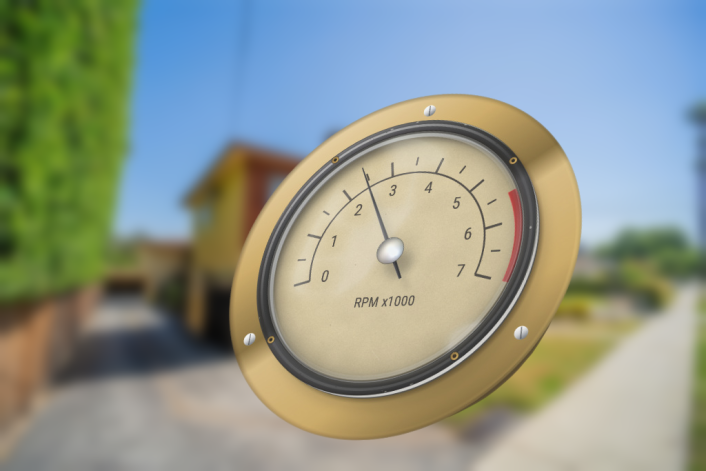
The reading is 2500 rpm
